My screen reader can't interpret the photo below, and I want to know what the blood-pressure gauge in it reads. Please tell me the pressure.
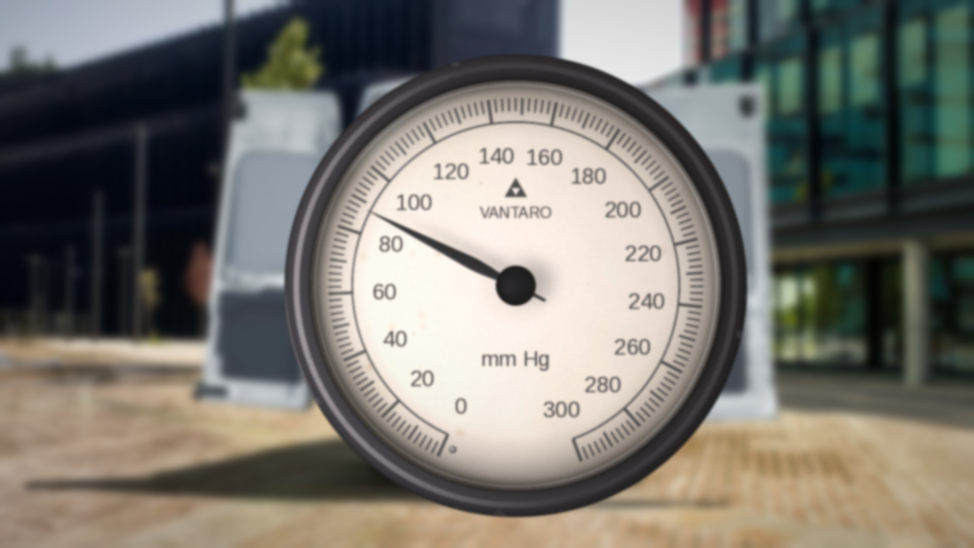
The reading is 88 mmHg
